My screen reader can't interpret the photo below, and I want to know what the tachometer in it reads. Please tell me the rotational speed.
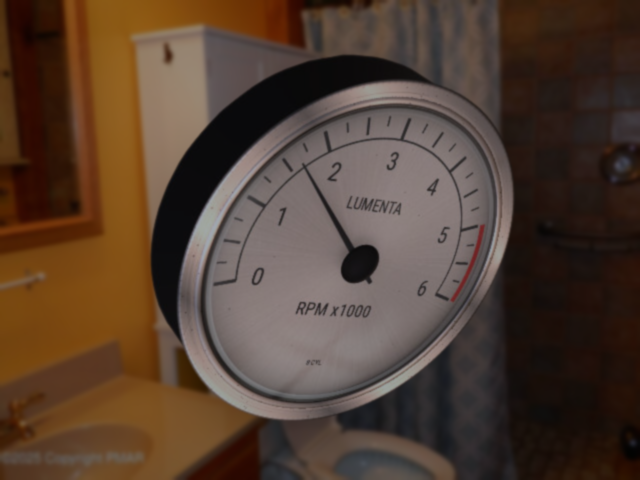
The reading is 1625 rpm
